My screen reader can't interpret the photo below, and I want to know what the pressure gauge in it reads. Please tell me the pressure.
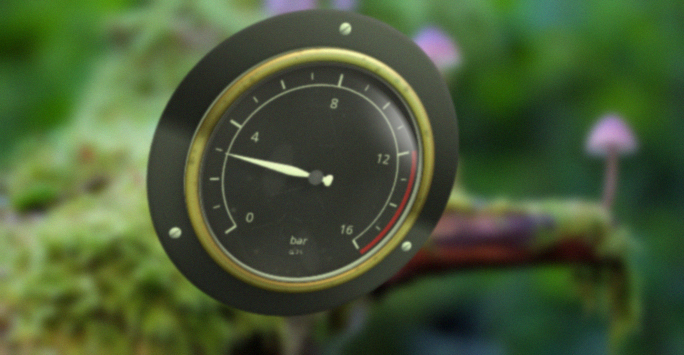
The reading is 3 bar
